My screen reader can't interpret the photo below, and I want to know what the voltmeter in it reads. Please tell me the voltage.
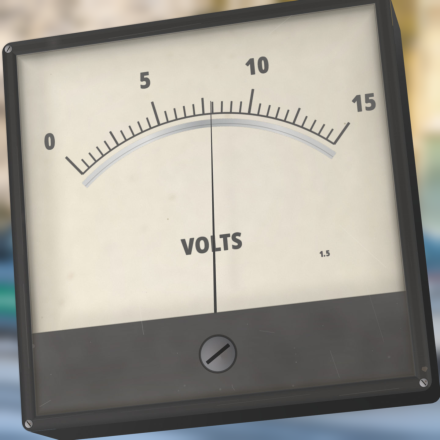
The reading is 8 V
